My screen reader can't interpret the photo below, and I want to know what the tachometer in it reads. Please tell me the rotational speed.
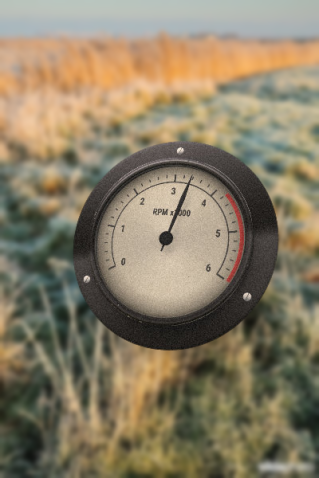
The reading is 3400 rpm
